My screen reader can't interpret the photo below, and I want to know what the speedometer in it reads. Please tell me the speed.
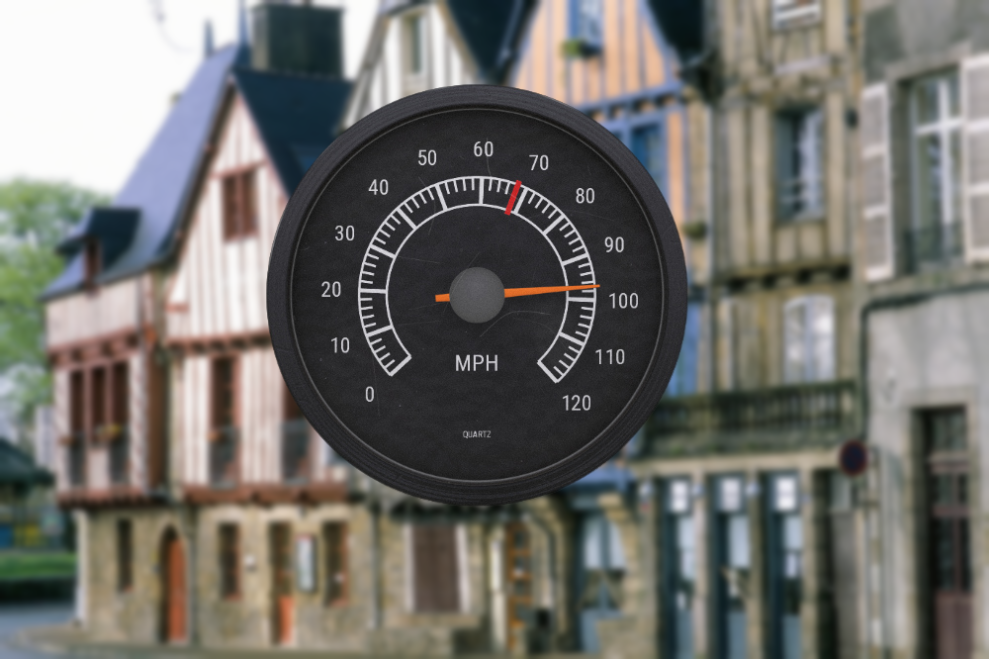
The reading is 97 mph
